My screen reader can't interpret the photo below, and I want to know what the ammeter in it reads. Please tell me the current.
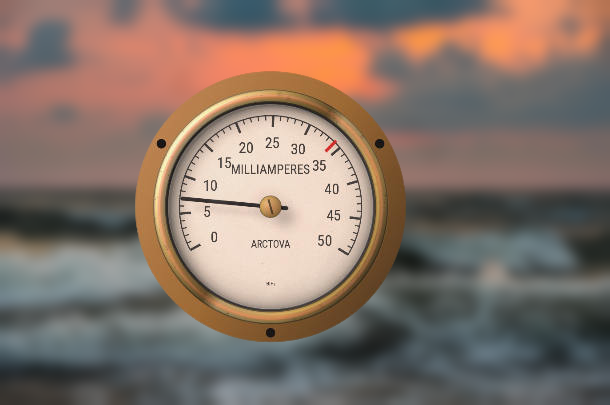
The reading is 7 mA
